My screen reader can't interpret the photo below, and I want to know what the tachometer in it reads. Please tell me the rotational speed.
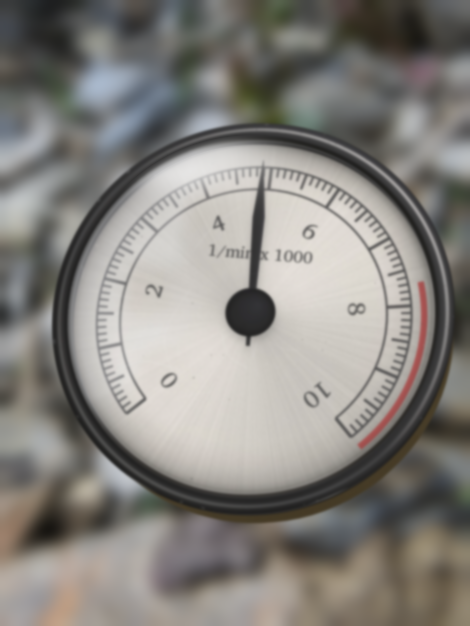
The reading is 4900 rpm
